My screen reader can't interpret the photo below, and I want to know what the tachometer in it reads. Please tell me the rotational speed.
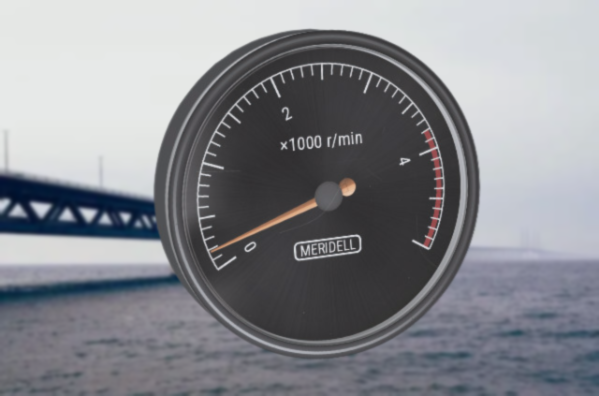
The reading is 200 rpm
